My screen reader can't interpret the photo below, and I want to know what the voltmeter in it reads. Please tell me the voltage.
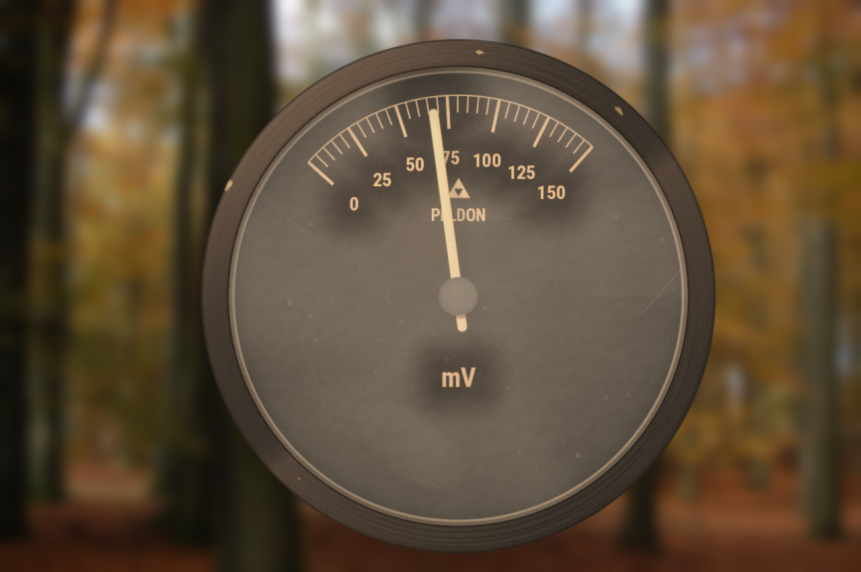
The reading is 67.5 mV
